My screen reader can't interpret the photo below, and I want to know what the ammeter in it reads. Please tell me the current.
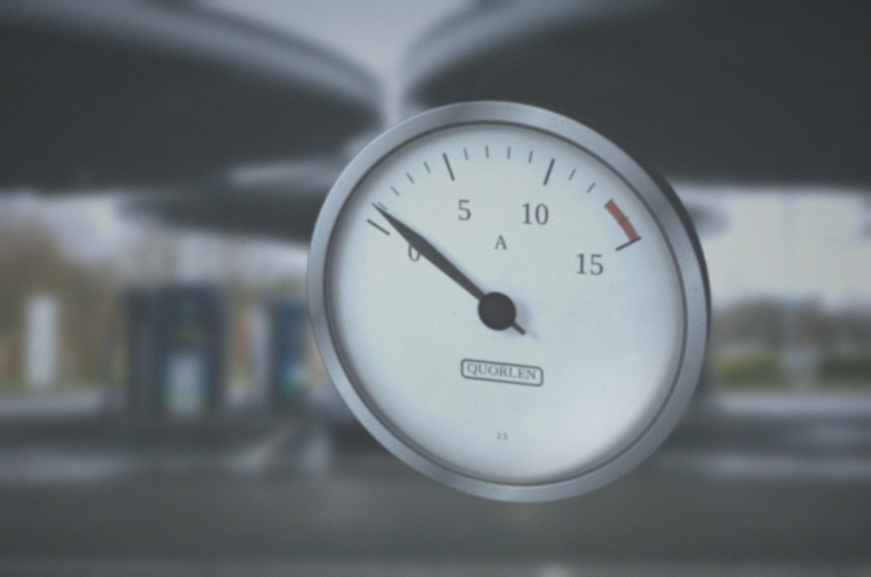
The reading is 1 A
